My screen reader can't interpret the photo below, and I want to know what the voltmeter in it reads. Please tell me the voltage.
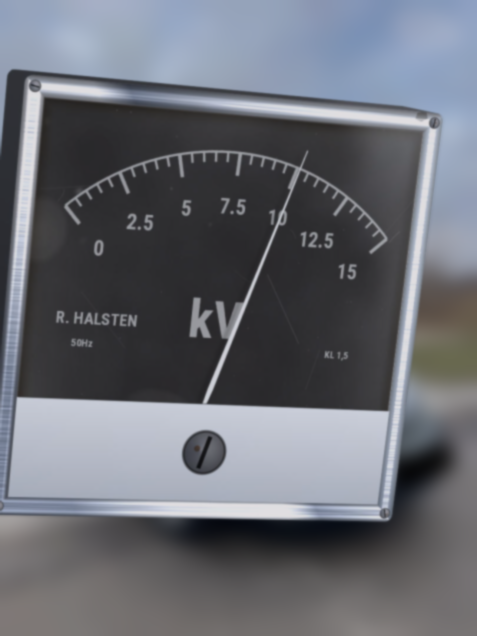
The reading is 10 kV
